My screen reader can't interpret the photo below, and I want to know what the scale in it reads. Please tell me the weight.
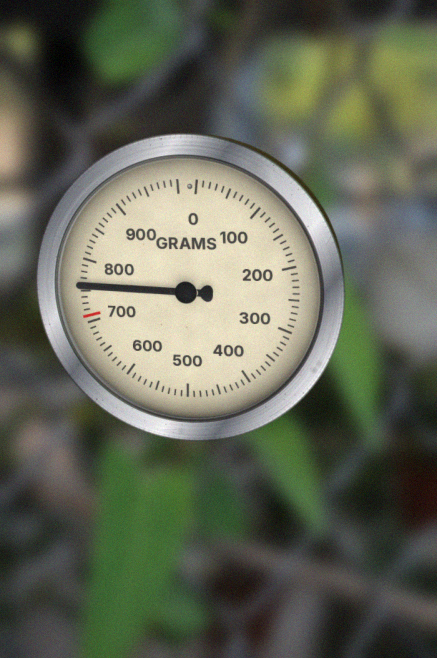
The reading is 760 g
